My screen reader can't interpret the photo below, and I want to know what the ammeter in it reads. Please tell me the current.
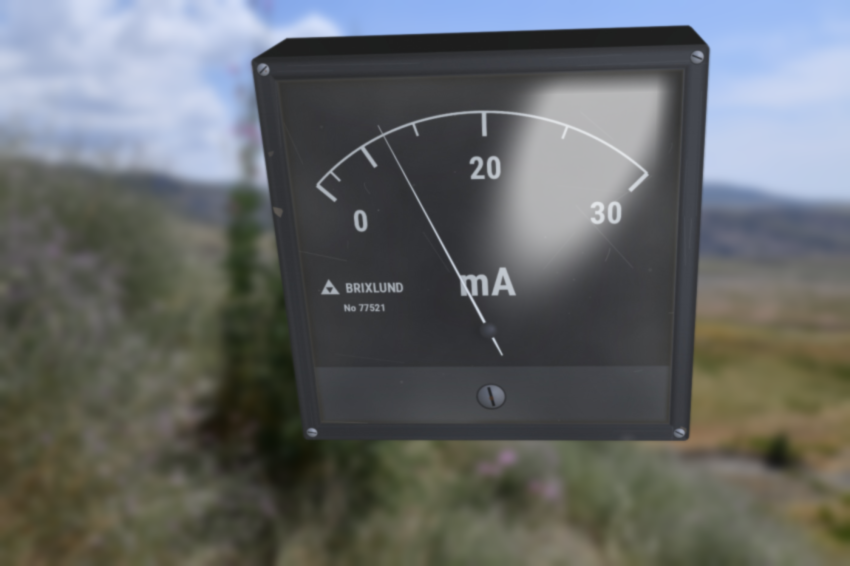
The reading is 12.5 mA
